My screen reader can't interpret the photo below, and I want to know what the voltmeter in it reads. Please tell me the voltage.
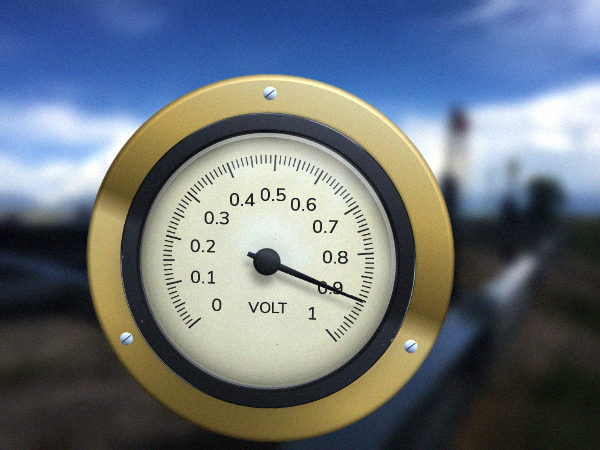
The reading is 0.9 V
